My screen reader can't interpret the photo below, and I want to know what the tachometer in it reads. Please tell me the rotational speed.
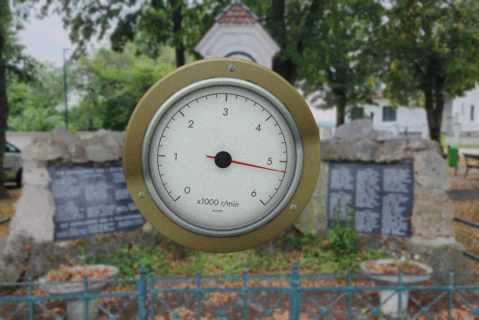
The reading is 5200 rpm
